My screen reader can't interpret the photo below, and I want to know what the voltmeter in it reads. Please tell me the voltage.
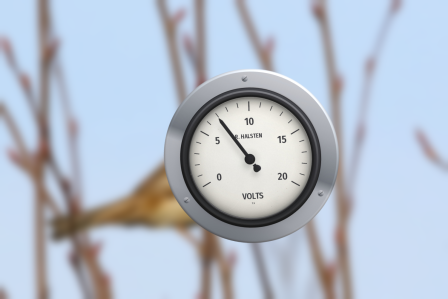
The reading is 7 V
